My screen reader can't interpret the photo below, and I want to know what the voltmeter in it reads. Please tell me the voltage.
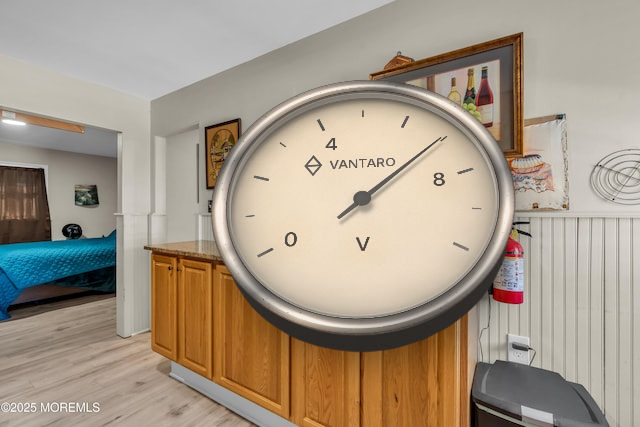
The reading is 7 V
